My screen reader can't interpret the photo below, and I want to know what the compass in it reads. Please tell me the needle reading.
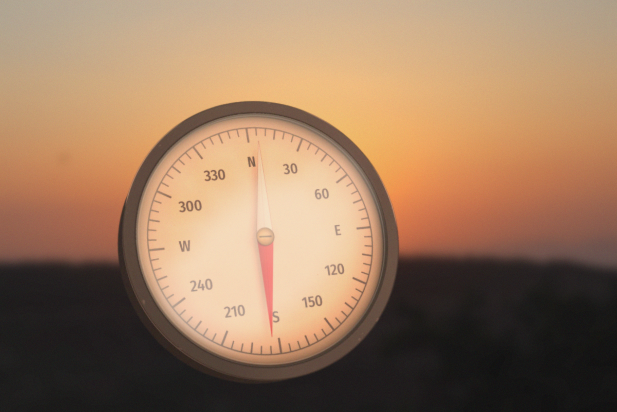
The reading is 185 °
